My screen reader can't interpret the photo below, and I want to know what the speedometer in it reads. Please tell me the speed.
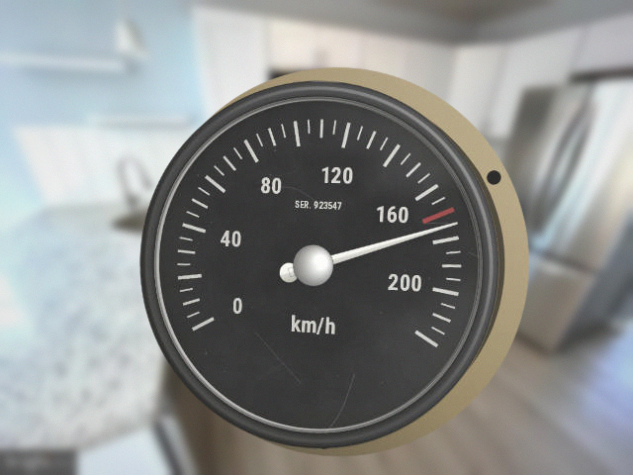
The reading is 175 km/h
